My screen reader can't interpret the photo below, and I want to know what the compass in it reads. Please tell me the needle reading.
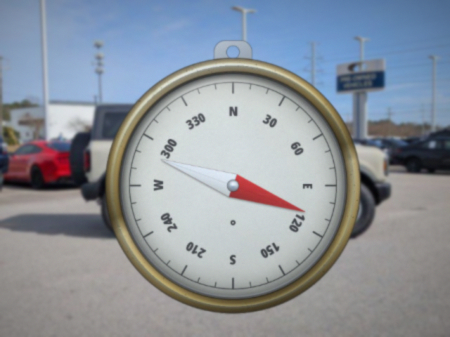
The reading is 110 °
